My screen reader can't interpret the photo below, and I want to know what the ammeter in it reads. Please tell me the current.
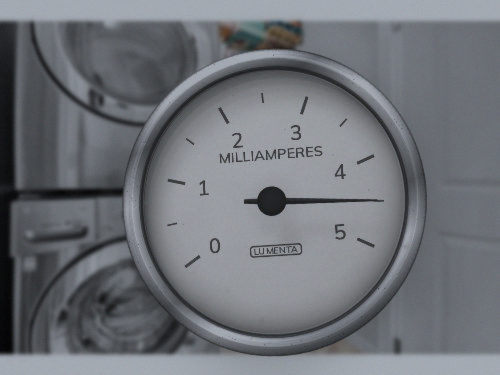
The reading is 4.5 mA
